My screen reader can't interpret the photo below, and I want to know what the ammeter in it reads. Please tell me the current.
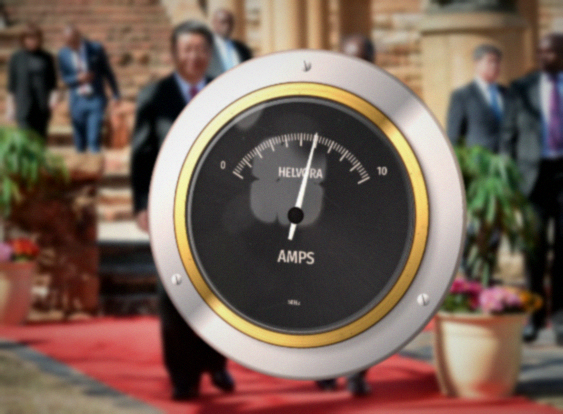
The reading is 6 A
